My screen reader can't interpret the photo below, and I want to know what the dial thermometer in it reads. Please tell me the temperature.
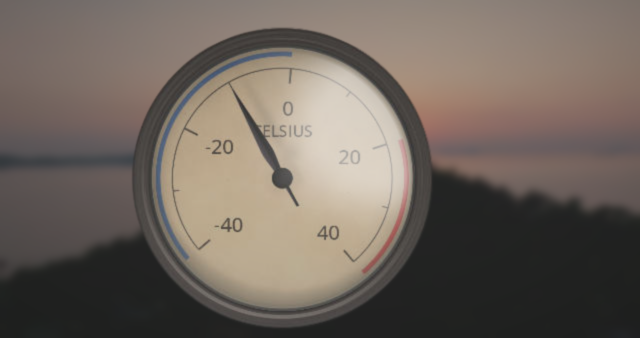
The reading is -10 °C
